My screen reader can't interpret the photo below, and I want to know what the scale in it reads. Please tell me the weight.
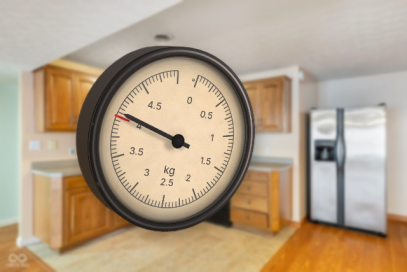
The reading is 4.05 kg
